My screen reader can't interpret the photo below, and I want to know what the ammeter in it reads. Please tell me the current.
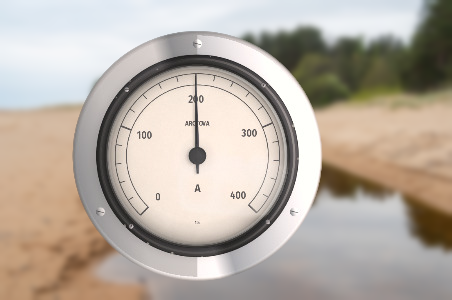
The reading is 200 A
